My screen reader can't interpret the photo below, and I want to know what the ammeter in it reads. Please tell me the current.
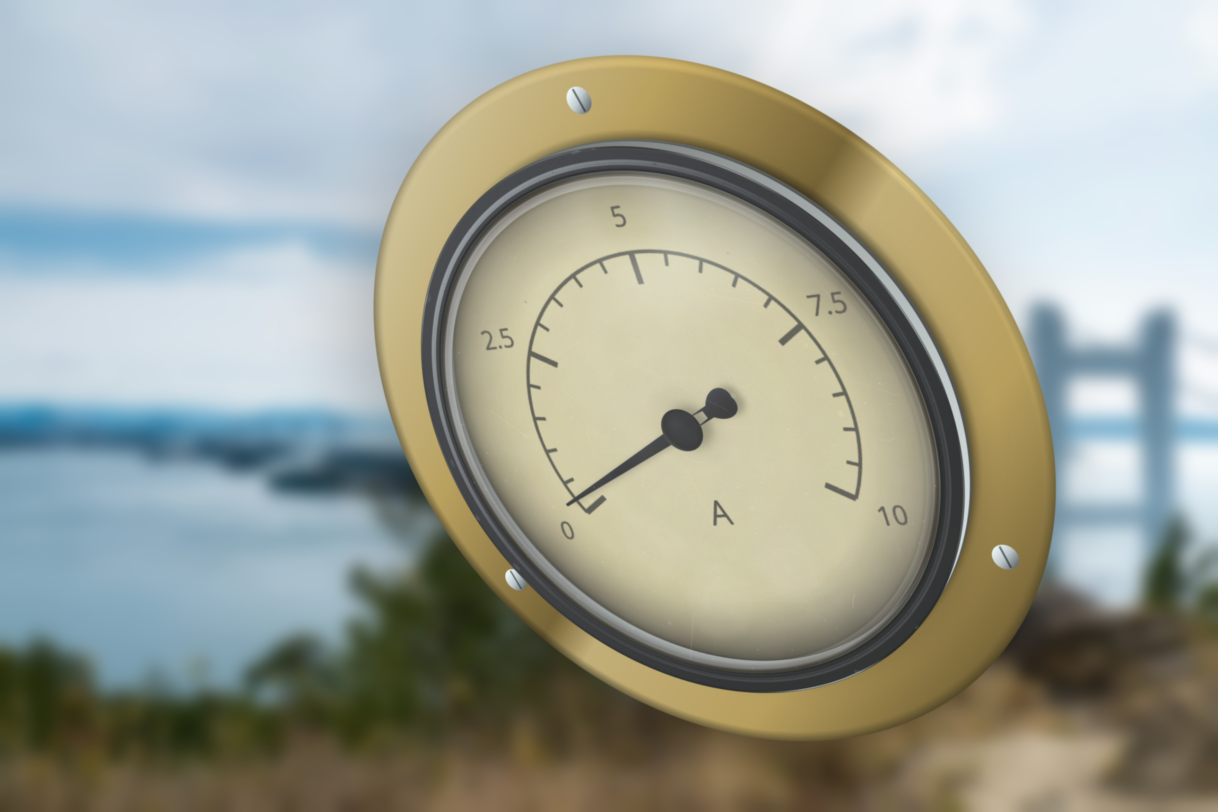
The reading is 0.25 A
